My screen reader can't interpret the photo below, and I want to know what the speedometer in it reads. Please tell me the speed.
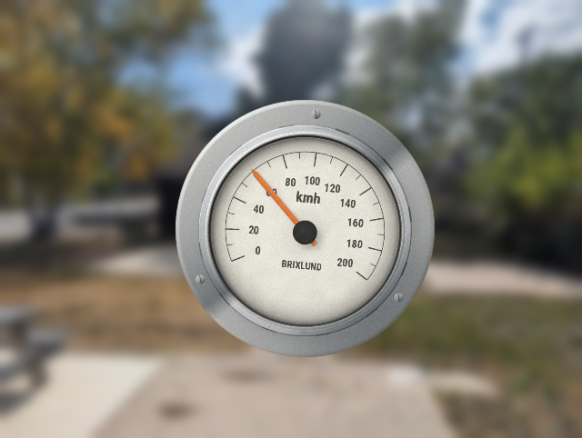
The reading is 60 km/h
